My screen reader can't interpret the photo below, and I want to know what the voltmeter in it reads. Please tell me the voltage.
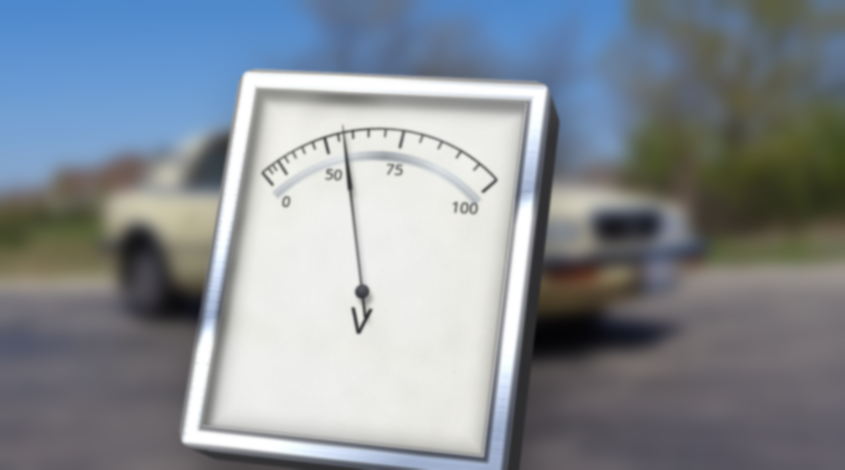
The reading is 57.5 V
